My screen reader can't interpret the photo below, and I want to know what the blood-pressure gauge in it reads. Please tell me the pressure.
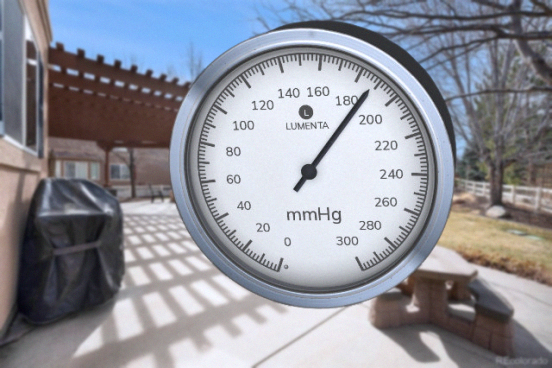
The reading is 188 mmHg
